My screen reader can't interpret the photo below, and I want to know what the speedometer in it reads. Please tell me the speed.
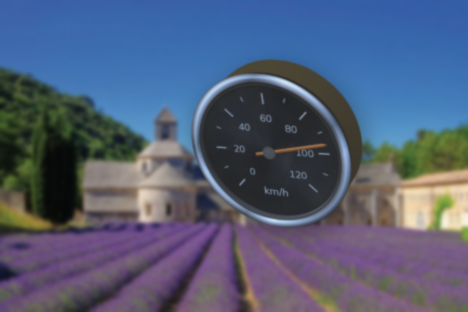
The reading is 95 km/h
